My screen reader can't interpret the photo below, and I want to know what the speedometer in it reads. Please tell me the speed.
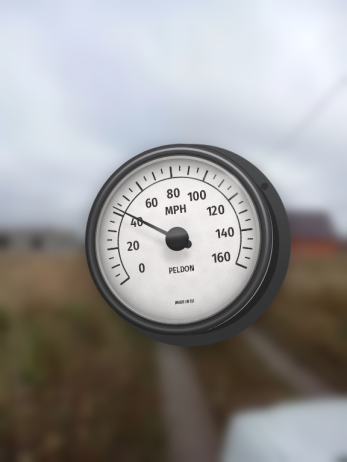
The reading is 42.5 mph
